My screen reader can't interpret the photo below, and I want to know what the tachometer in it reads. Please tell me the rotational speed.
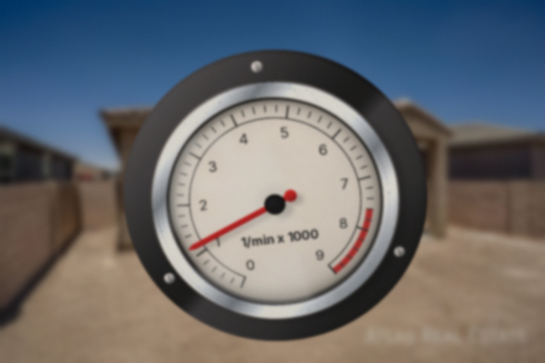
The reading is 1200 rpm
